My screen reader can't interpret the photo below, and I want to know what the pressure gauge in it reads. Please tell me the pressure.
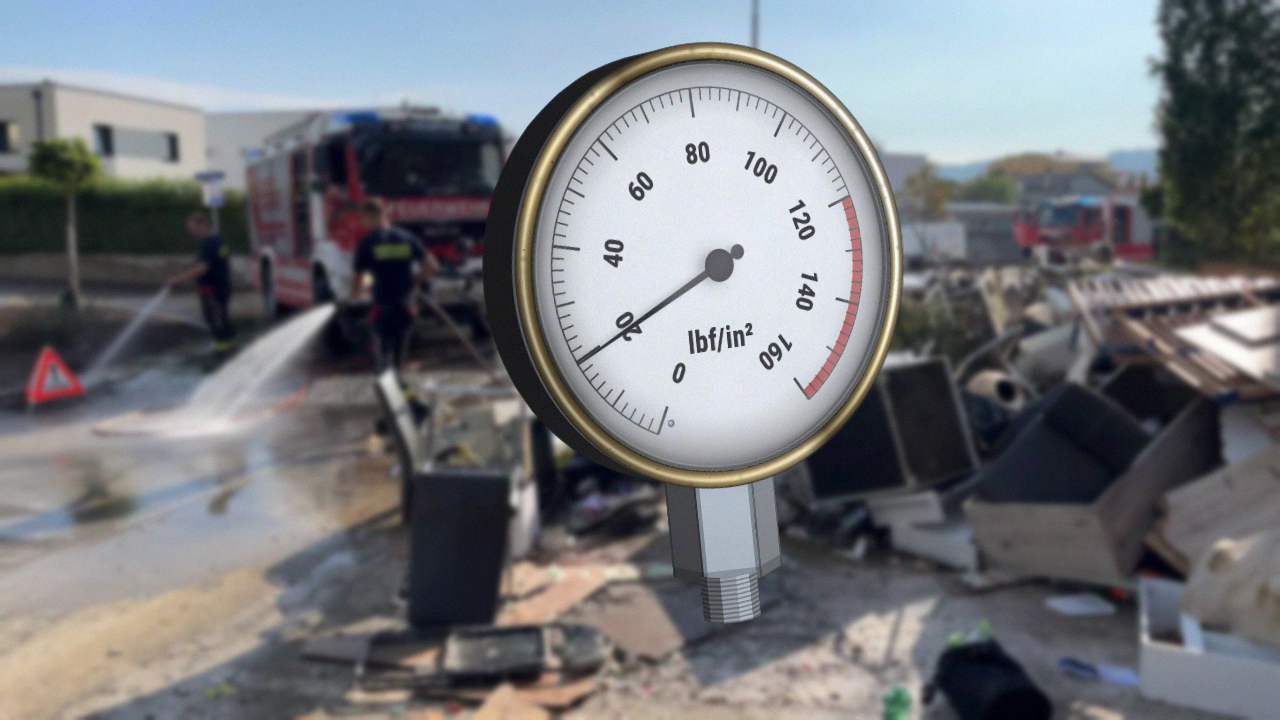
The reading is 20 psi
